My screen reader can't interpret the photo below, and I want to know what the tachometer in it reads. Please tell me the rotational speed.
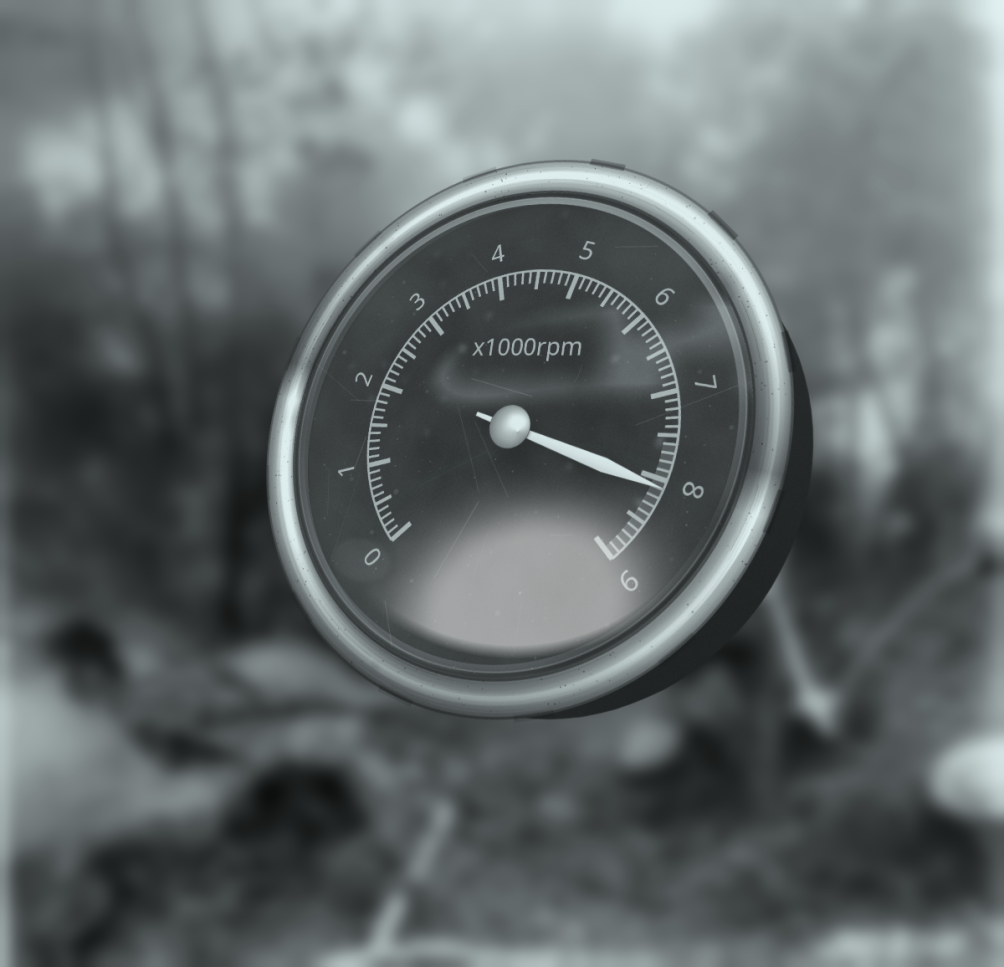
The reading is 8100 rpm
